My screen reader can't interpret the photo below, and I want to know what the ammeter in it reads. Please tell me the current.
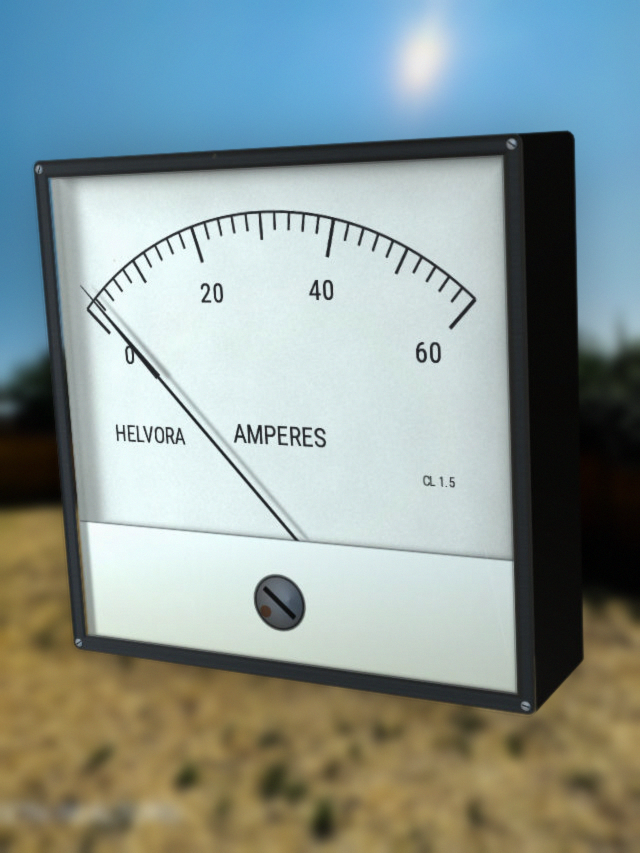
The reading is 2 A
